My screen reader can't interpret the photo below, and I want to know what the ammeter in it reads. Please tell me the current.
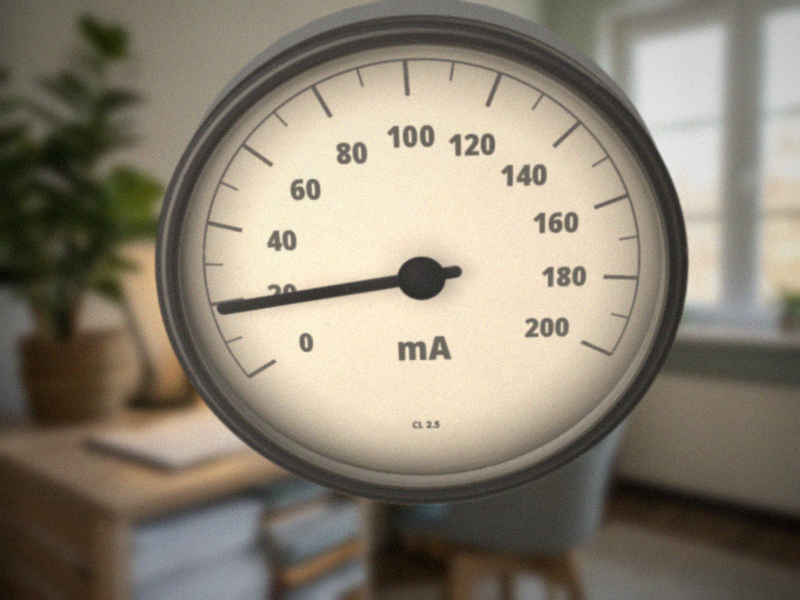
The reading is 20 mA
